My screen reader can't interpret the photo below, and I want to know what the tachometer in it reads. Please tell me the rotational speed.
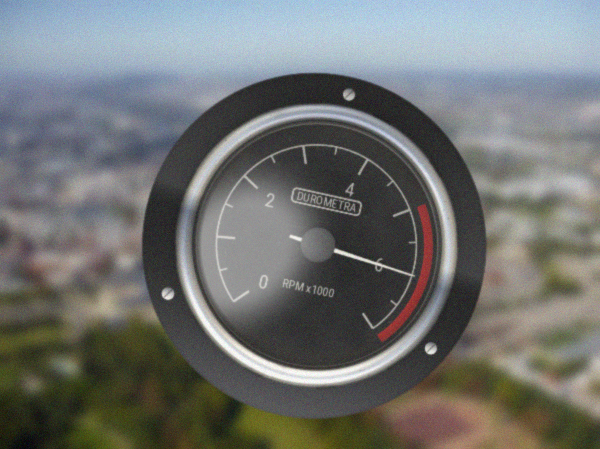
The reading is 6000 rpm
